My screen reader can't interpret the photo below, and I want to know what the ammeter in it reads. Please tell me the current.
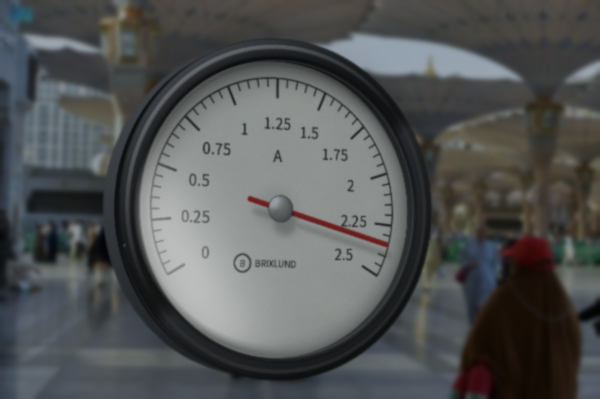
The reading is 2.35 A
